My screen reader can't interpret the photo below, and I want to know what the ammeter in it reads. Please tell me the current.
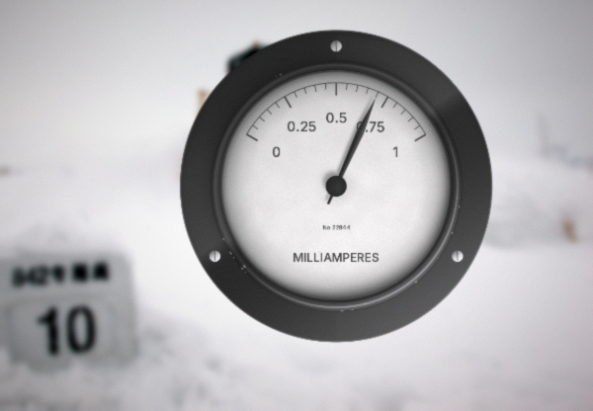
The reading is 0.7 mA
